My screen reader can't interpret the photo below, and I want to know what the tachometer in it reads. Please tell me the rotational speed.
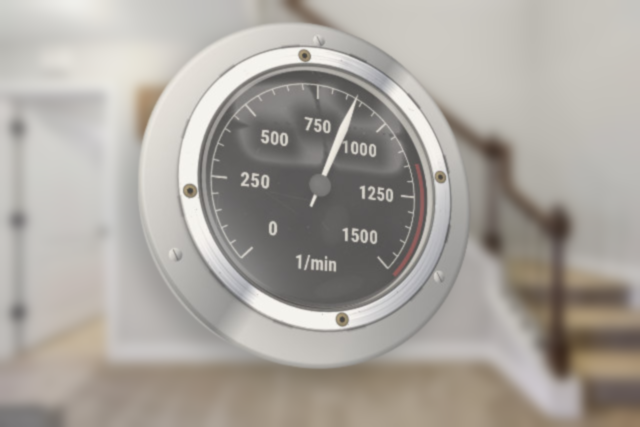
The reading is 875 rpm
